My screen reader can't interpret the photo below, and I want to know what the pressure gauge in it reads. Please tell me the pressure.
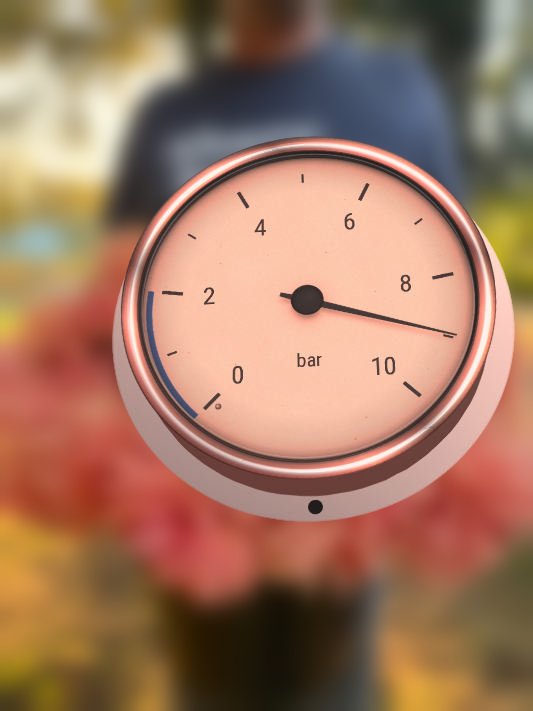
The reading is 9 bar
